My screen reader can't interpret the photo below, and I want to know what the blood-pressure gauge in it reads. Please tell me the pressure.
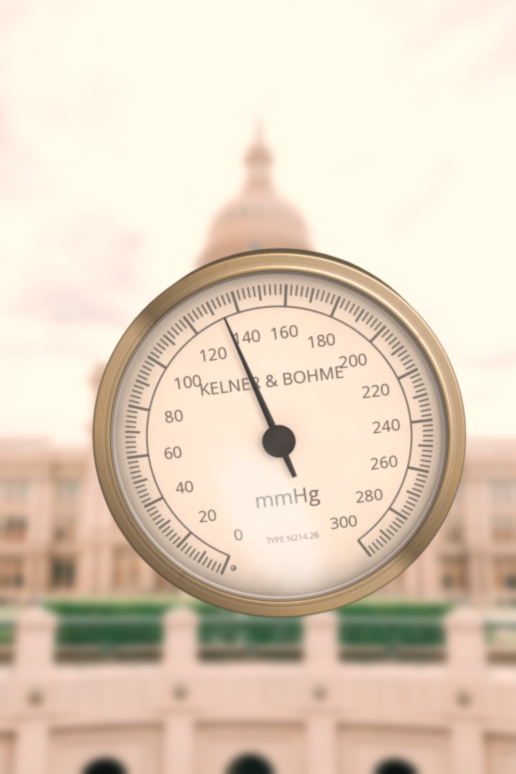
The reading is 134 mmHg
